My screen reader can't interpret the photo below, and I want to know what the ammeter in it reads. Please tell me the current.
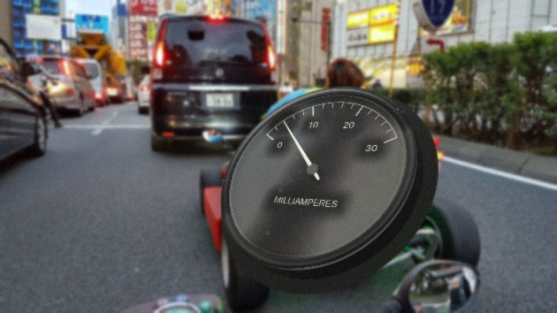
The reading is 4 mA
